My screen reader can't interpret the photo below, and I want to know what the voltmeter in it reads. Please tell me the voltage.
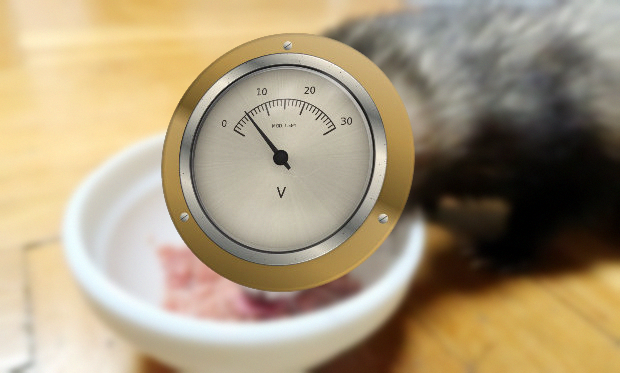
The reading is 5 V
